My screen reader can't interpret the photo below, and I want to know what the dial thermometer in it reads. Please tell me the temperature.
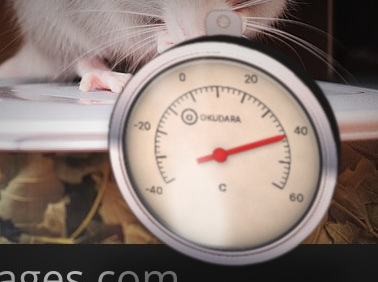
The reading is 40 °C
